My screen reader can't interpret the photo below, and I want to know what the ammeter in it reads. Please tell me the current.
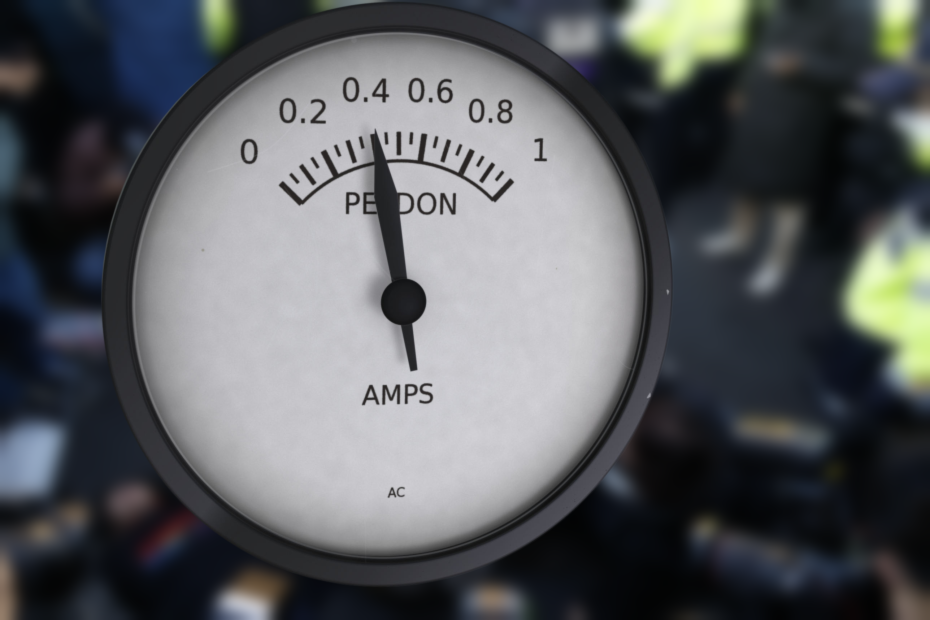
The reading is 0.4 A
